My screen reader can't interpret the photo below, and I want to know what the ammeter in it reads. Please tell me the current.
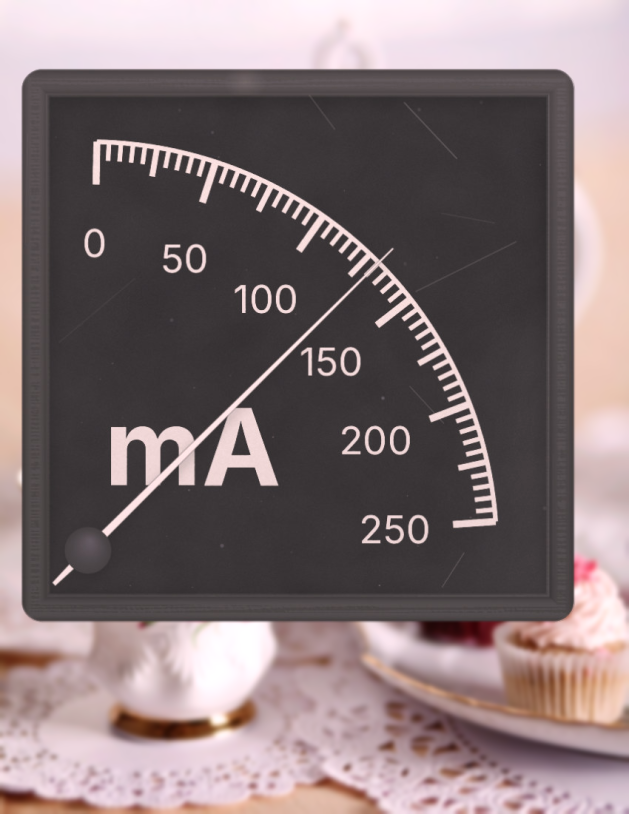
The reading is 130 mA
